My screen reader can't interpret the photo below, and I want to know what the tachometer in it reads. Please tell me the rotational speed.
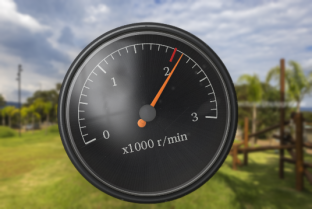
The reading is 2100 rpm
